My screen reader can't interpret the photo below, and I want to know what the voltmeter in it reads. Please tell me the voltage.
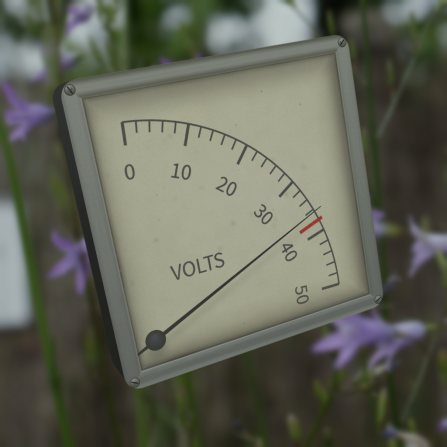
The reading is 36 V
